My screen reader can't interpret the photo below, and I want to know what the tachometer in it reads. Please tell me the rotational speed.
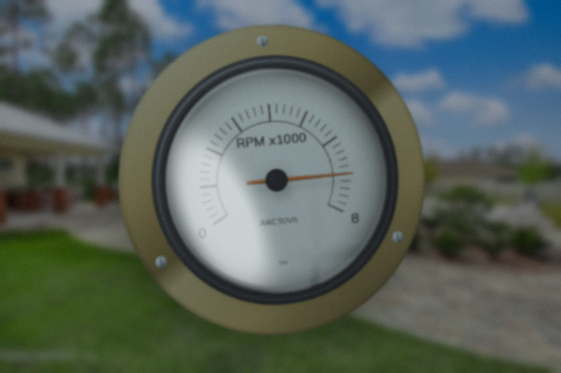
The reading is 7000 rpm
